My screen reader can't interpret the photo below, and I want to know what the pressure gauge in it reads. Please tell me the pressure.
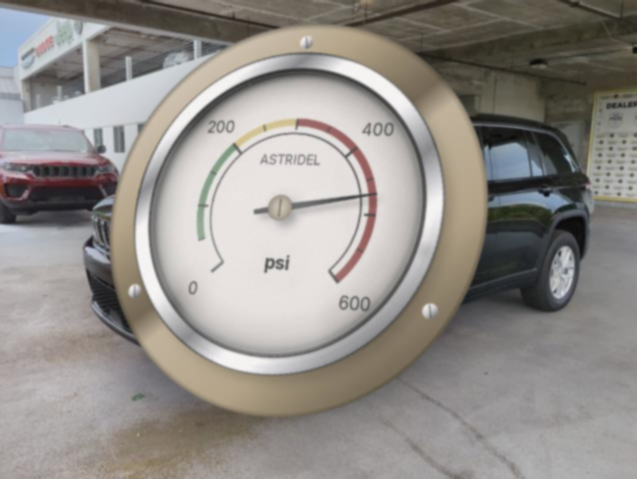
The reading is 475 psi
